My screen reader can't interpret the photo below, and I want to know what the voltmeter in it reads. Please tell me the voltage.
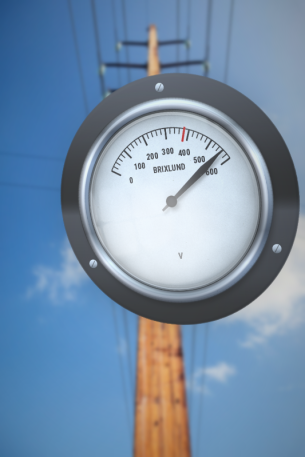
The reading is 560 V
